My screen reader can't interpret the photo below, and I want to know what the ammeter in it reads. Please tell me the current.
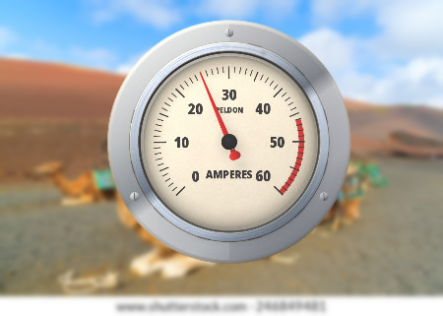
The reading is 25 A
